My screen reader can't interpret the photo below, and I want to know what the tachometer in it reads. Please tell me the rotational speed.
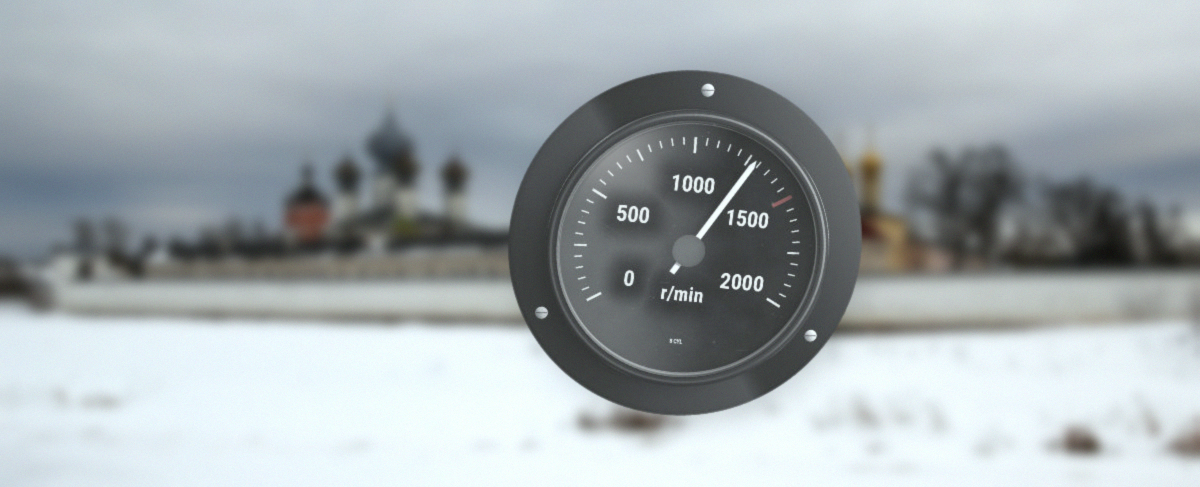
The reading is 1275 rpm
